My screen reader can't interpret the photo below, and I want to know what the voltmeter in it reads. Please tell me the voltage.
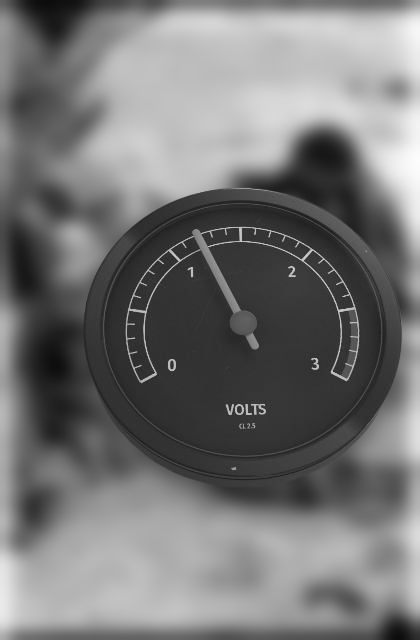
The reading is 1.2 V
